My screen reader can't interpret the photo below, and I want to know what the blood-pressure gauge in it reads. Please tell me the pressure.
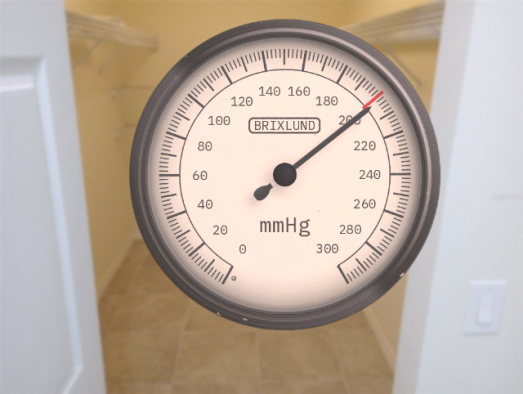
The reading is 202 mmHg
